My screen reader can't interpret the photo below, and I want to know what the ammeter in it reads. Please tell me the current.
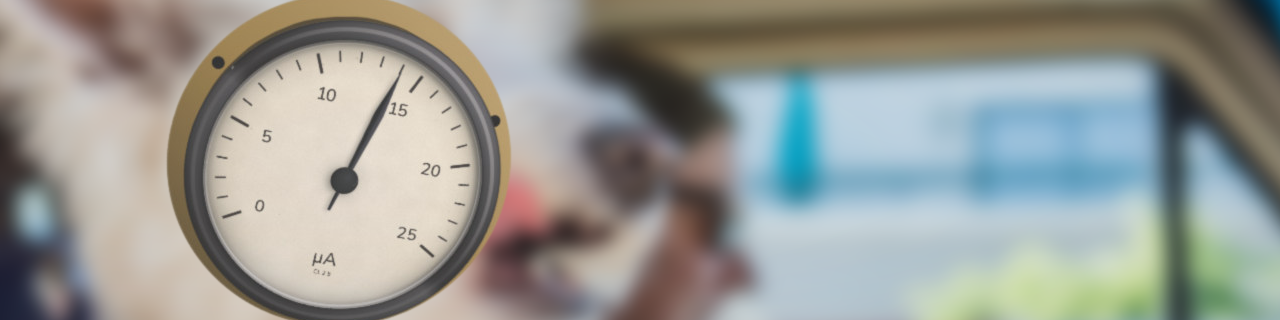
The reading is 14 µA
